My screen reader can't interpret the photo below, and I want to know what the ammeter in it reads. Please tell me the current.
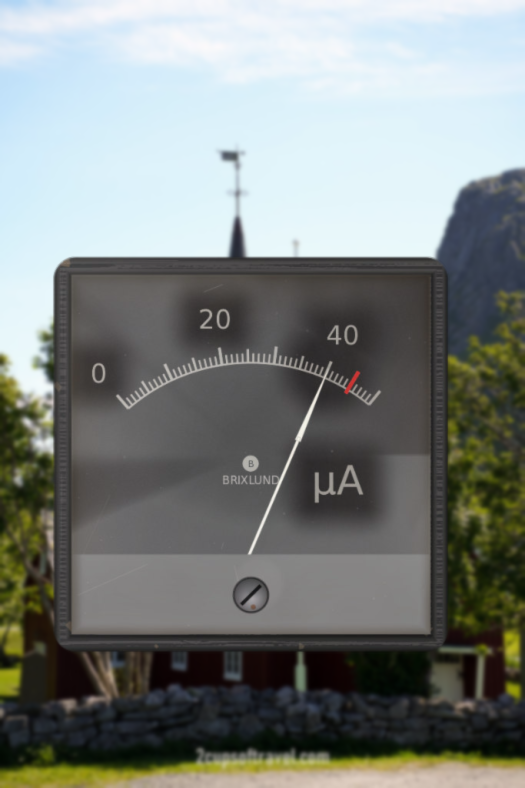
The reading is 40 µA
